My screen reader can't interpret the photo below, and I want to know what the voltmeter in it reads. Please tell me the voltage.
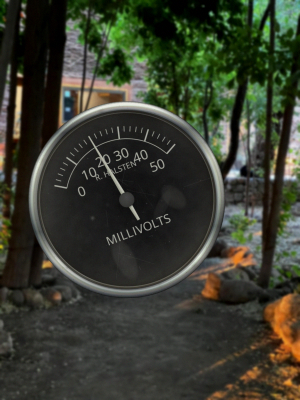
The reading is 20 mV
